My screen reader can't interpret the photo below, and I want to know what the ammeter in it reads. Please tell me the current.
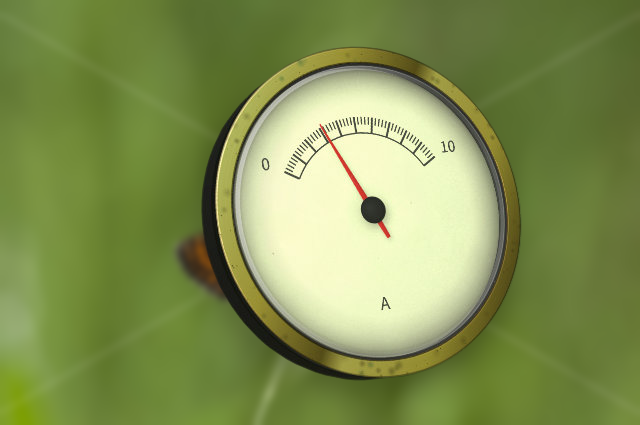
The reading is 3 A
